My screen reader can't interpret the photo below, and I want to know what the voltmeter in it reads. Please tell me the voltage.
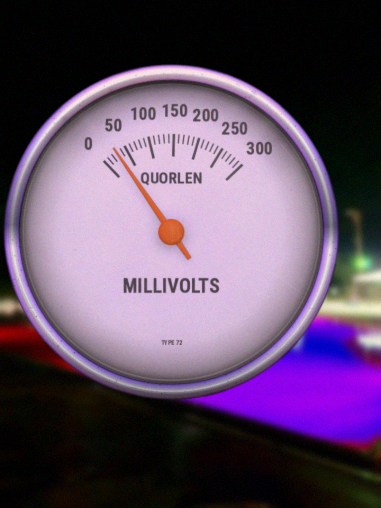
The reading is 30 mV
